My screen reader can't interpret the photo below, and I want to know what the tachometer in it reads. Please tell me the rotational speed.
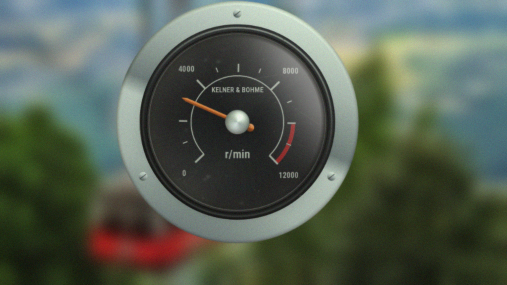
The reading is 3000 rpm
